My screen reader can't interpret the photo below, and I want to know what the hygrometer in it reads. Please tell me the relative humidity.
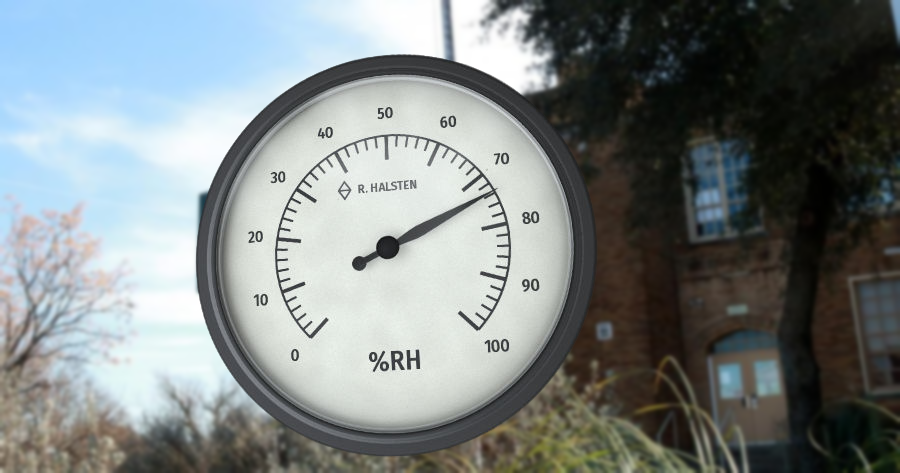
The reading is 74 %
